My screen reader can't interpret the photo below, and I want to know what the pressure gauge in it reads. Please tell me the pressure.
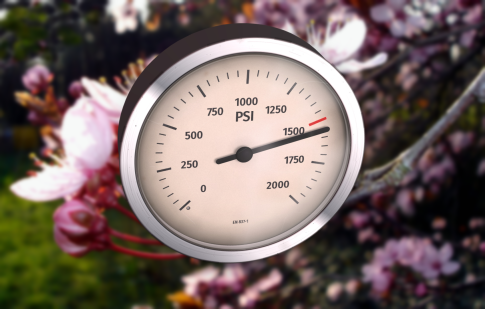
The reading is 1550 psi
